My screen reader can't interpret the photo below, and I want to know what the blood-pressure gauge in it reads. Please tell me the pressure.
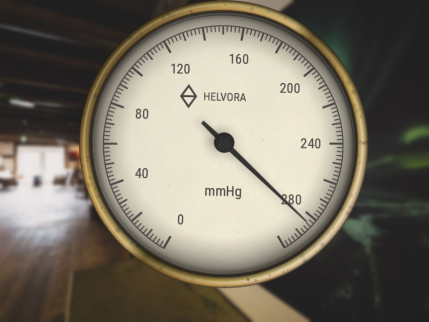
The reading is 284 mmHg
